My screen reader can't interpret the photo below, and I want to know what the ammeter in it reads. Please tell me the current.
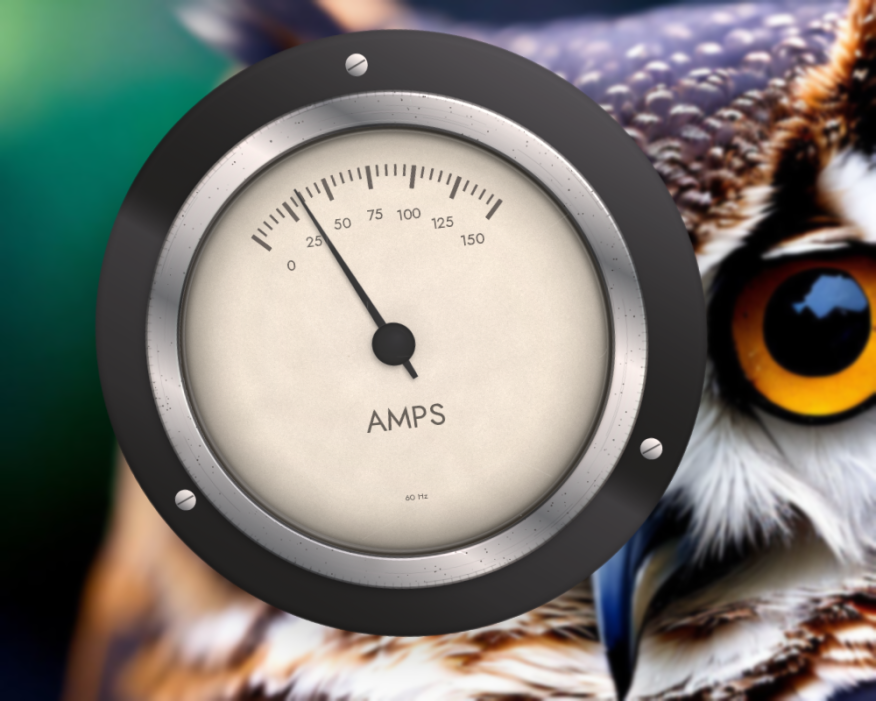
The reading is 35 A
